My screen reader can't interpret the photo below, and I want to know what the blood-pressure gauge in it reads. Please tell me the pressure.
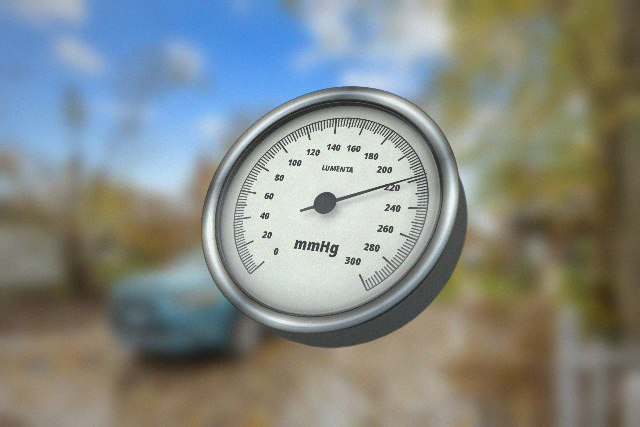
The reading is 220 mmHg
